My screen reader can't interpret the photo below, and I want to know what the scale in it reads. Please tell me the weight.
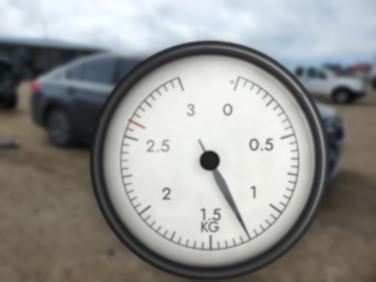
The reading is 1.25 kg
